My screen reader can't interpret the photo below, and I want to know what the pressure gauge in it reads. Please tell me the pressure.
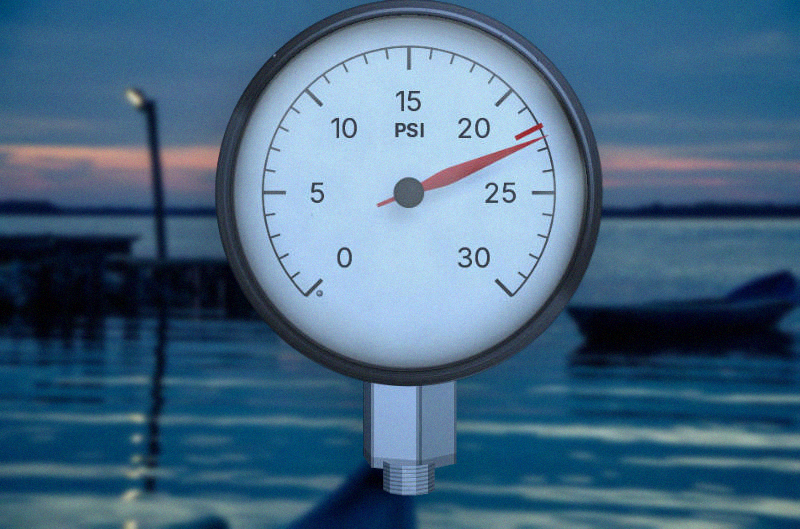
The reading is 22.5 psi
